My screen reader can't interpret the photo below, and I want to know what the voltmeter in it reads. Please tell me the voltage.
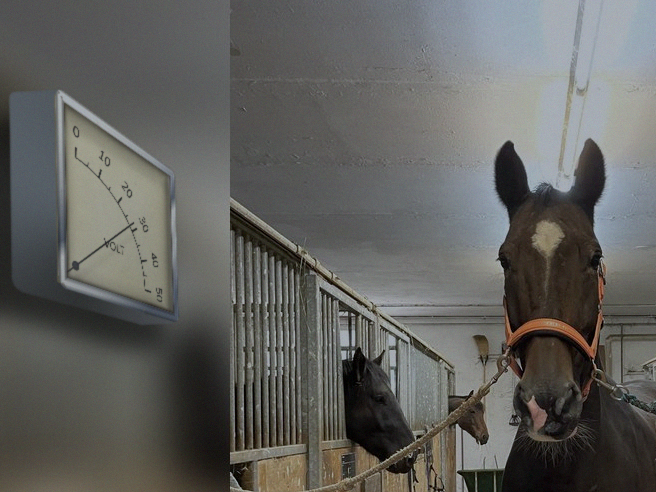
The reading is 27.5 V
